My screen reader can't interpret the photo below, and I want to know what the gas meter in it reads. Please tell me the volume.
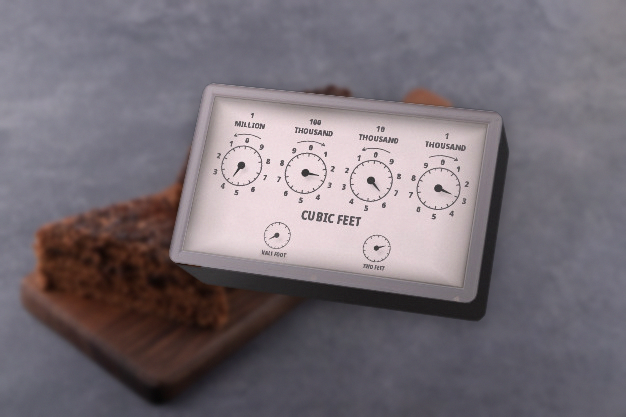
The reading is 426300 ft³
